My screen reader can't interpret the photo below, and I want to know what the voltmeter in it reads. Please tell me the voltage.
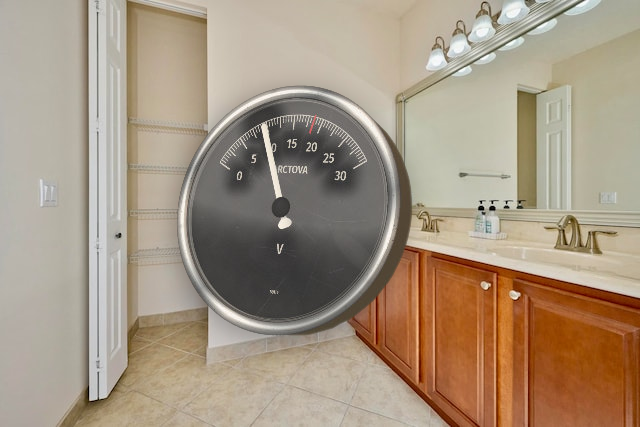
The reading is 10 V
